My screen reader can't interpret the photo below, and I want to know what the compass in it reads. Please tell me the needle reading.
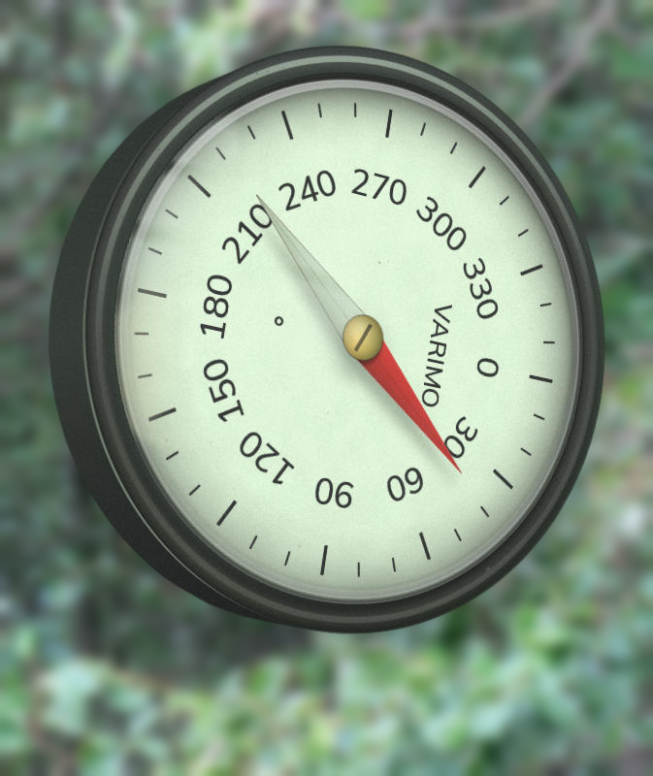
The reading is 40 °
